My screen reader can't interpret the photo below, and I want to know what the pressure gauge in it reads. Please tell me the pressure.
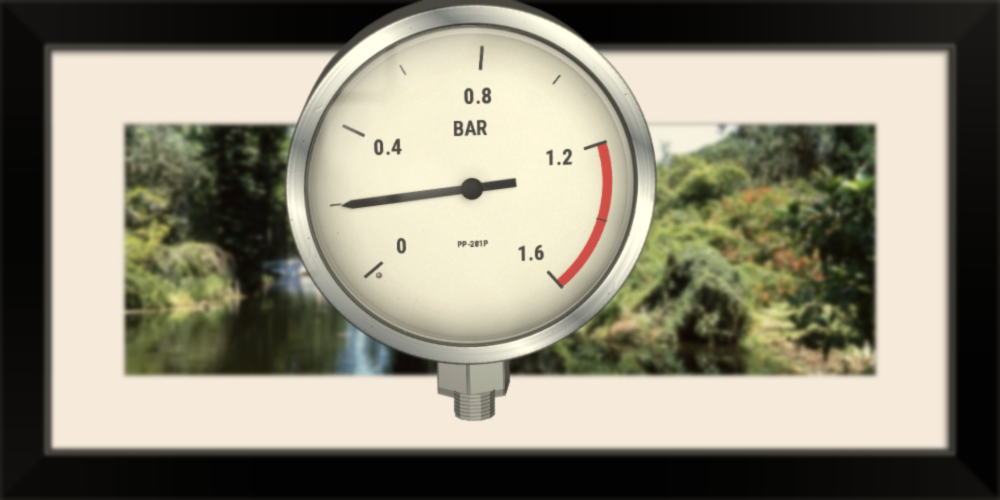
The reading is 0.2 bar
